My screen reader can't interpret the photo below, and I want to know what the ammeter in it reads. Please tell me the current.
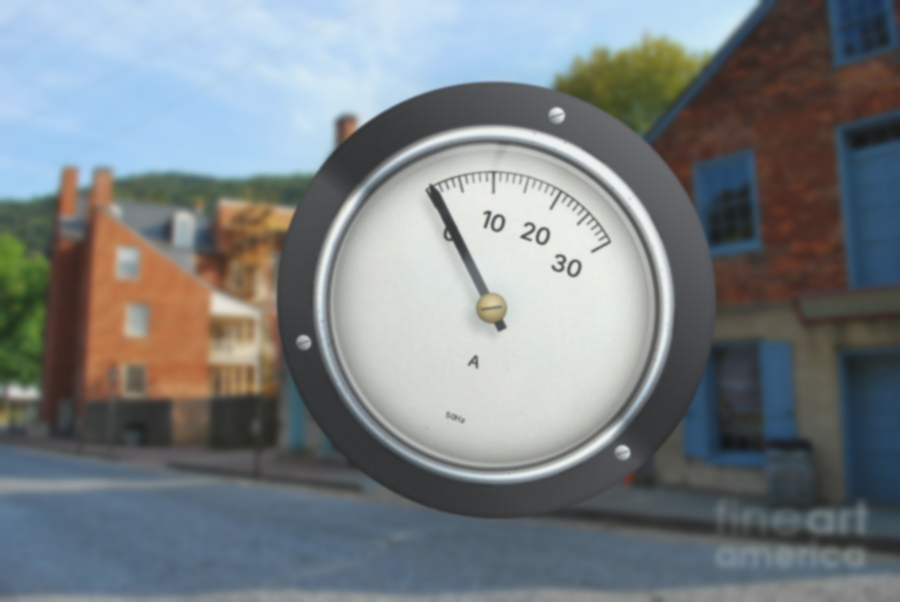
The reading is 1 A
